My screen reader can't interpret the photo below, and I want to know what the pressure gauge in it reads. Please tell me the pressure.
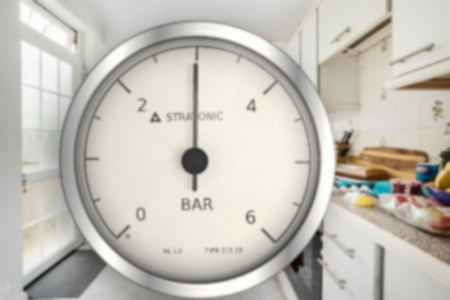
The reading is 3 bar
